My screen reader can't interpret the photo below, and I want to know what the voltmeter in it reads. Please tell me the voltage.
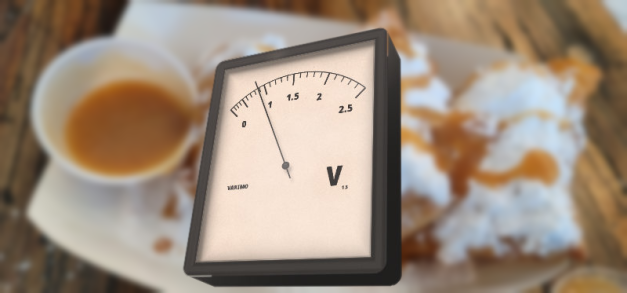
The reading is 0.9 V
